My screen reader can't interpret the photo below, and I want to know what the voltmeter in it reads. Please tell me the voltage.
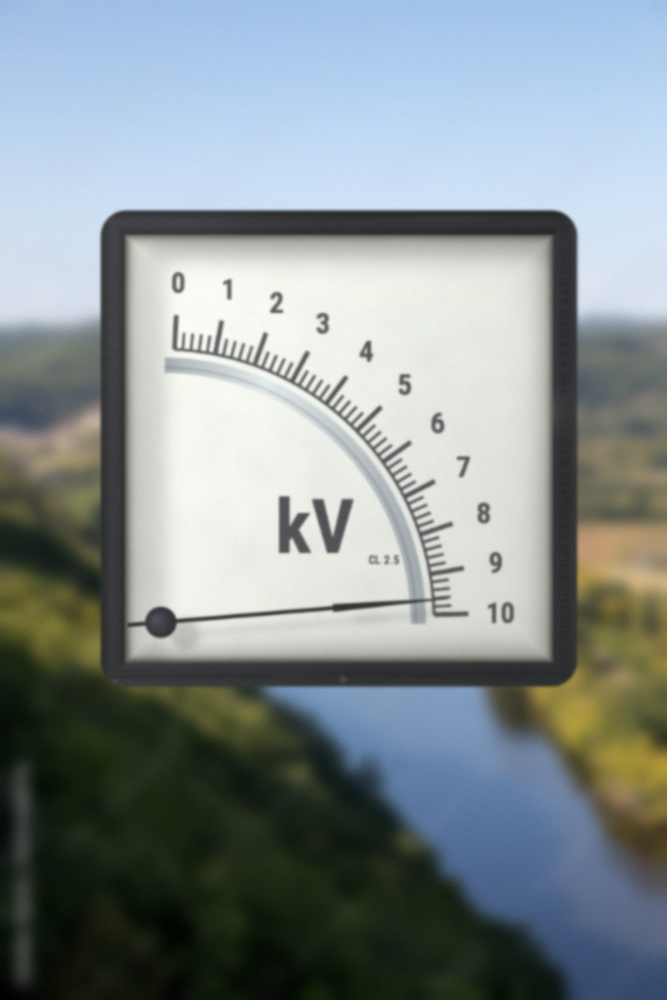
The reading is 9.6 kV
